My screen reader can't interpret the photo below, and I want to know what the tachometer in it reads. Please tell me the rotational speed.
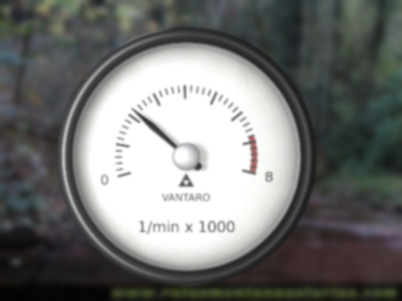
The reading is 2200 rpm
